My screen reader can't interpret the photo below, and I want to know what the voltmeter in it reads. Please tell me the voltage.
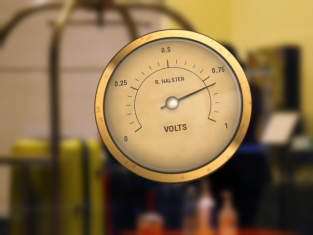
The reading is 0.8 V
